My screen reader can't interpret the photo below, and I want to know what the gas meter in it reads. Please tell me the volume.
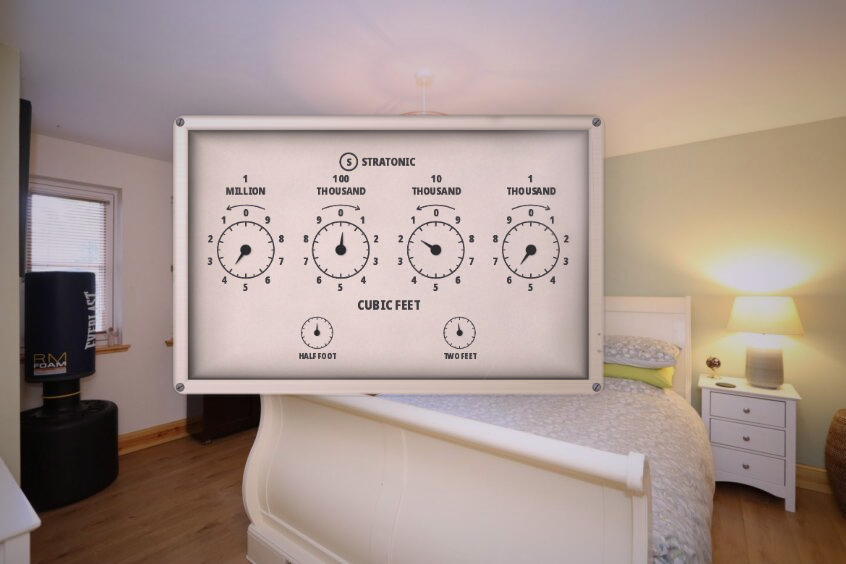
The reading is 401600 ft³
